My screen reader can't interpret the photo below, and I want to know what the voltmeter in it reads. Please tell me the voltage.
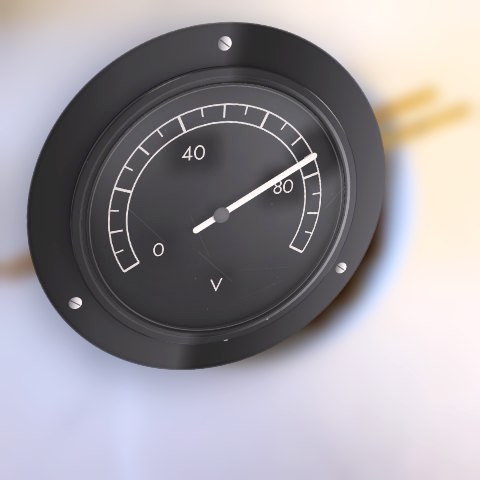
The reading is 75 V
